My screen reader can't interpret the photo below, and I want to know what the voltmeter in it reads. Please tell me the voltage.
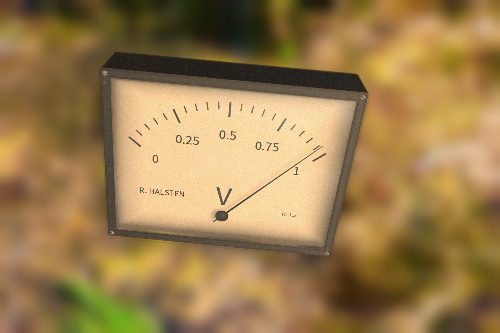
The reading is 0.95 V
